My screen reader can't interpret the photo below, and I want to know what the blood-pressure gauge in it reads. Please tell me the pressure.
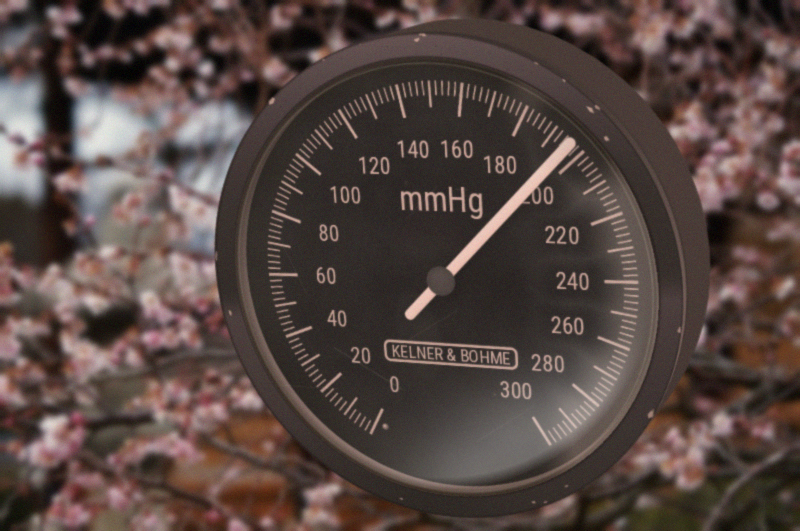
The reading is 196 mmHg
